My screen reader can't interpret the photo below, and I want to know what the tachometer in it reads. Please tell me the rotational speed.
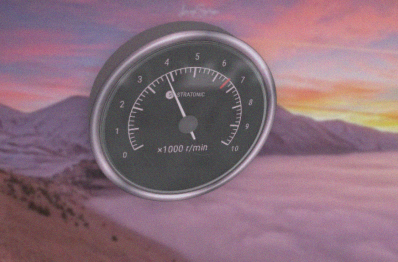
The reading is 3800 rpm
